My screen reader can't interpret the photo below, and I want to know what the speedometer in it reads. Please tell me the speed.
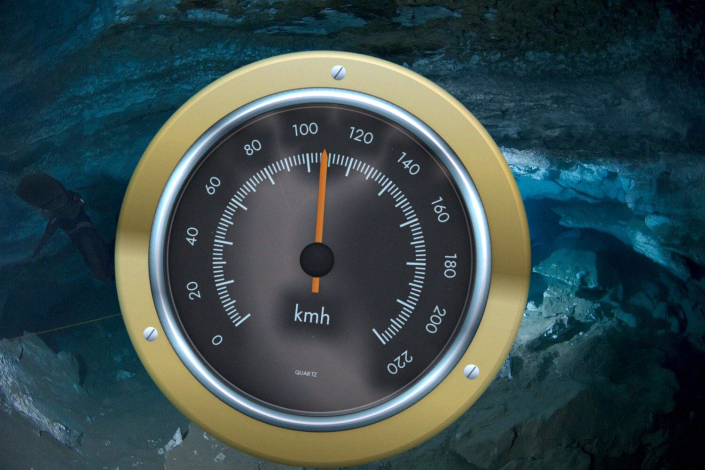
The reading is 108 km/h
